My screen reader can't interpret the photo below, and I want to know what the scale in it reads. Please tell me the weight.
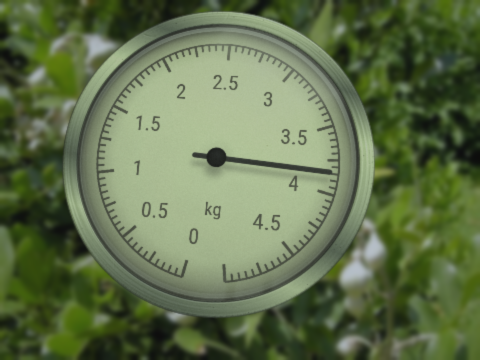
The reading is 3.85 kg
